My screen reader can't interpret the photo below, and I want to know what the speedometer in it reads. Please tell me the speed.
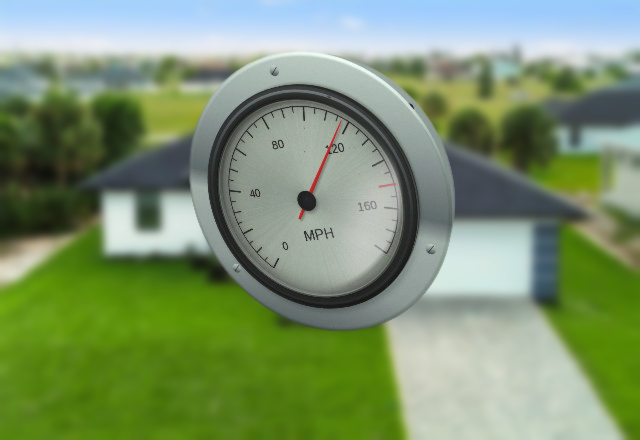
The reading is 117.5 mph
